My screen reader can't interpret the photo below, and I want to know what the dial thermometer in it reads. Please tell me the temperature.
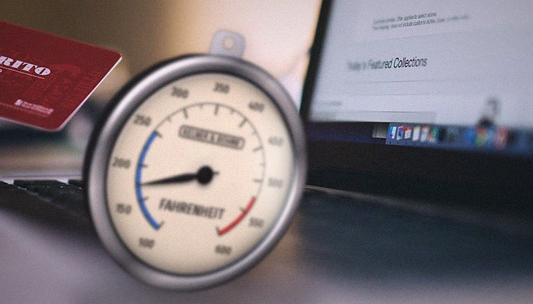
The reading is 175 °F
